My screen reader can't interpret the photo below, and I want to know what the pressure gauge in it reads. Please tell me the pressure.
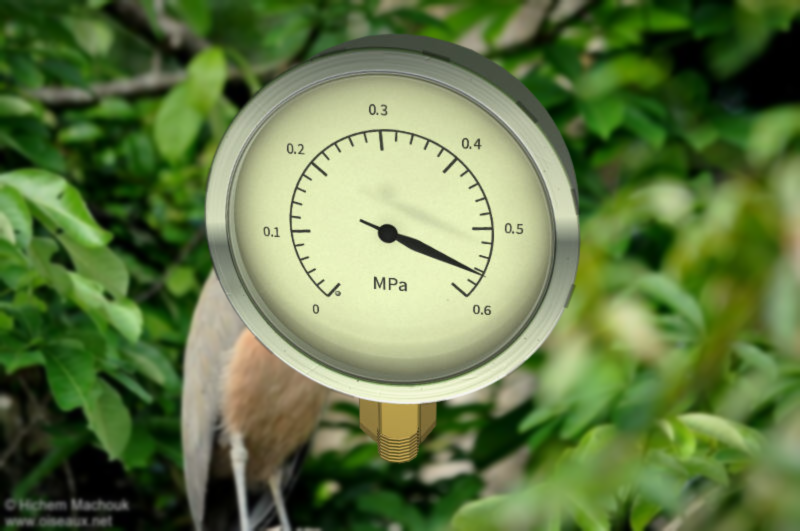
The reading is 0.56 MPa
